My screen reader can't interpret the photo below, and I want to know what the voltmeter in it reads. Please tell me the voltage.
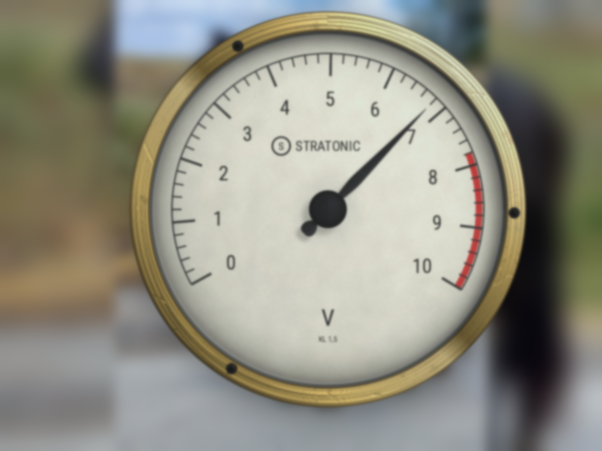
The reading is 6.8 V
